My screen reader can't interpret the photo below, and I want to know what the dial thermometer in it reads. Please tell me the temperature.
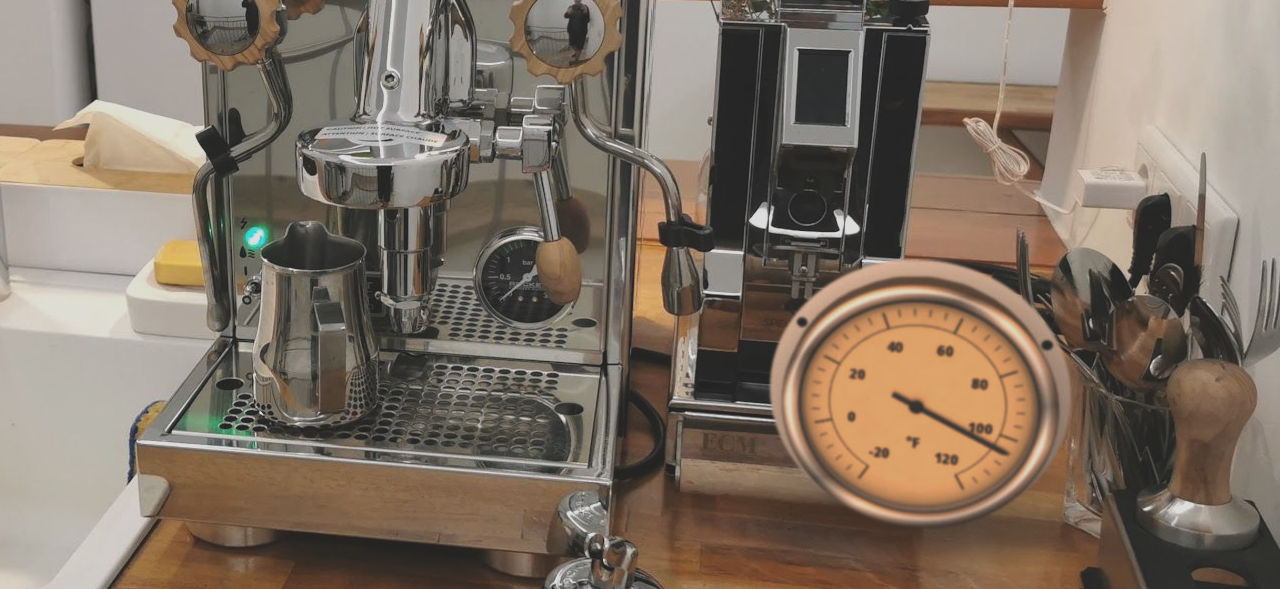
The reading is 104 °F
